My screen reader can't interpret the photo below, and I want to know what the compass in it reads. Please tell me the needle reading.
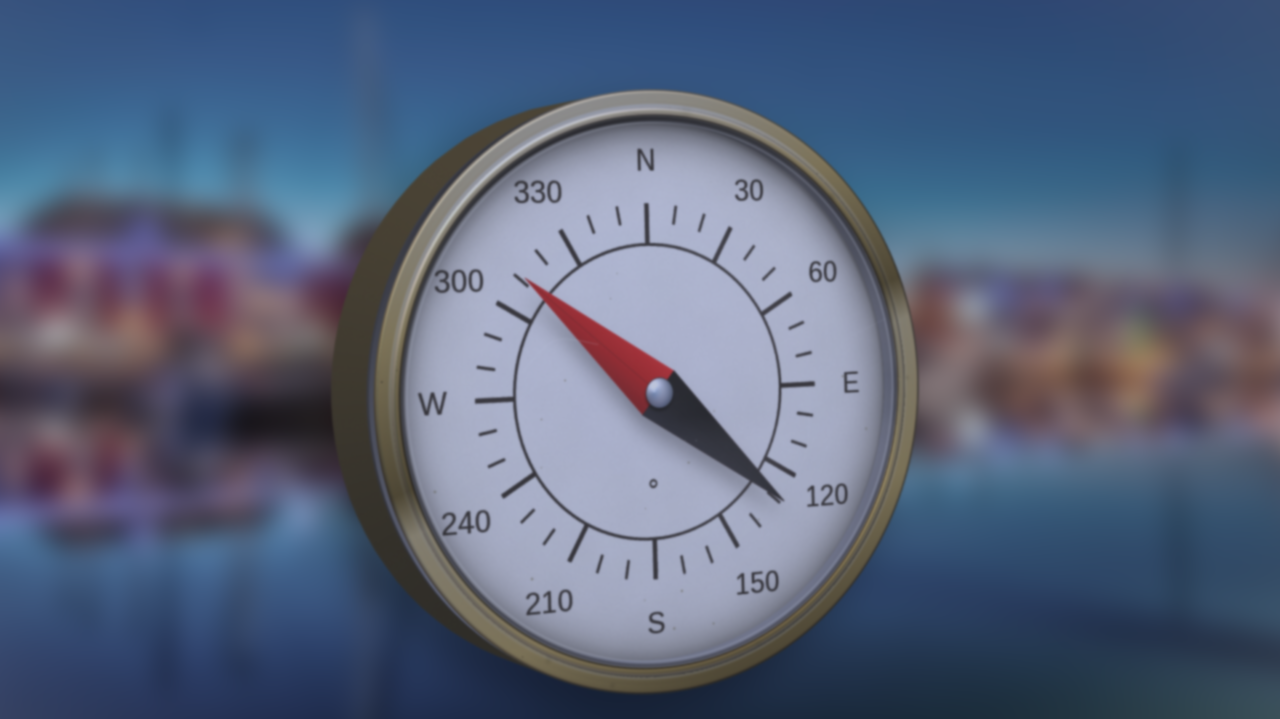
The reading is 310 °
